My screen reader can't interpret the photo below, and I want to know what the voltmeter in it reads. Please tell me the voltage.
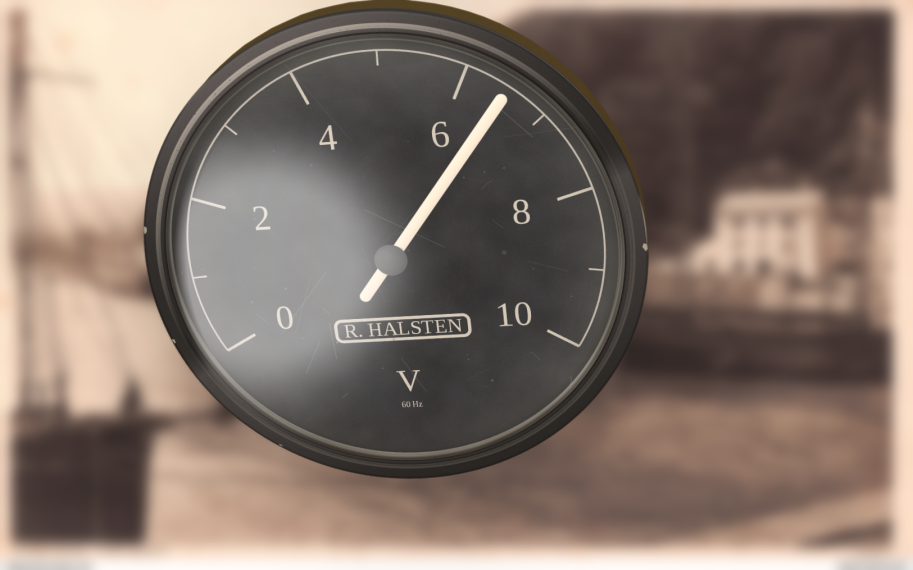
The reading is 6.5 V
